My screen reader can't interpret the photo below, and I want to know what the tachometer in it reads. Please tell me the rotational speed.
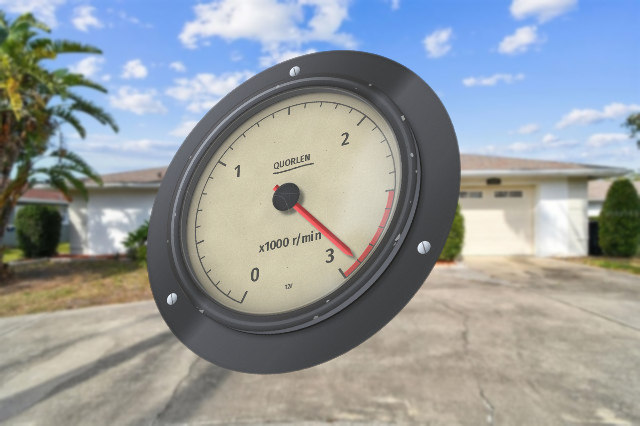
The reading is 2900 rpm
